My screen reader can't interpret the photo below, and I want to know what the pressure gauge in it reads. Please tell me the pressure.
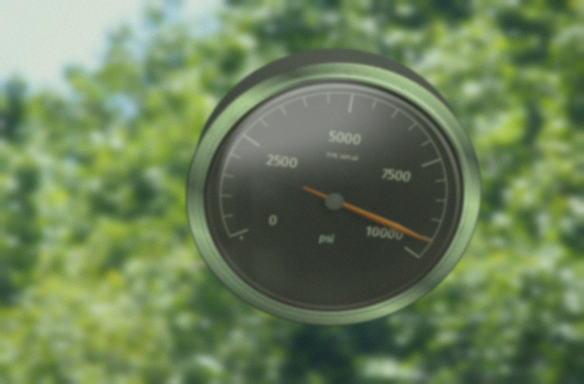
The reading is 9500 psi
